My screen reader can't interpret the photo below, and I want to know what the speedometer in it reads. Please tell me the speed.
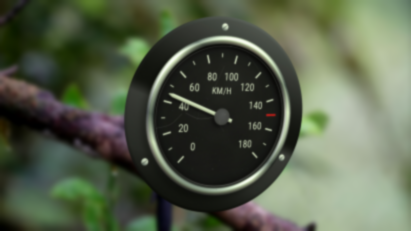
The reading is 45 km/h
